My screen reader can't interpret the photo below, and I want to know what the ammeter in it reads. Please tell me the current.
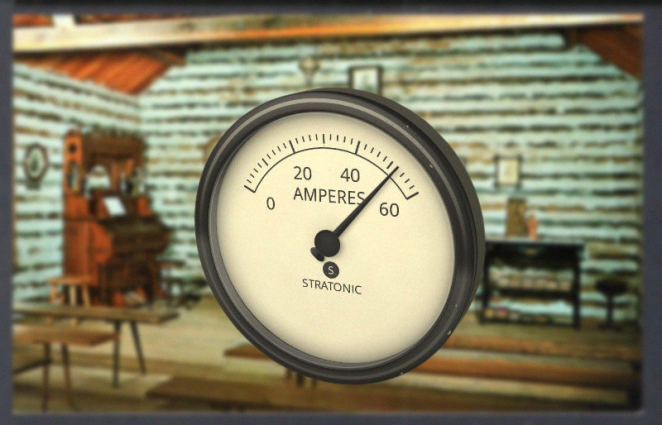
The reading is 52 A
